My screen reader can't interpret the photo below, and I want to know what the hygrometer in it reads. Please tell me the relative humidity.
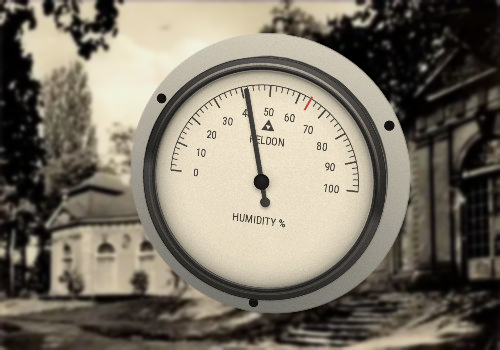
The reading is 42 %
